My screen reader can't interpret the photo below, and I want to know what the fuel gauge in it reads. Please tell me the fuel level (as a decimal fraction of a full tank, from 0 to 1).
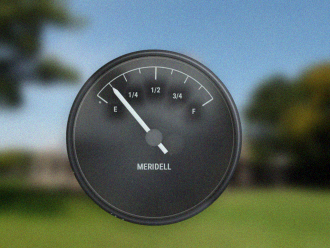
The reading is 0.125
